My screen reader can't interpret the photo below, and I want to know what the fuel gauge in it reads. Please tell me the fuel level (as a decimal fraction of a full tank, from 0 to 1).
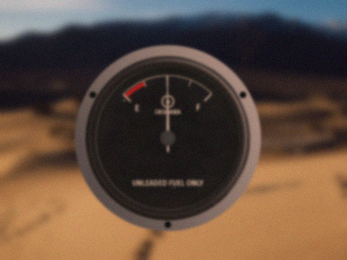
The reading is 0.5
